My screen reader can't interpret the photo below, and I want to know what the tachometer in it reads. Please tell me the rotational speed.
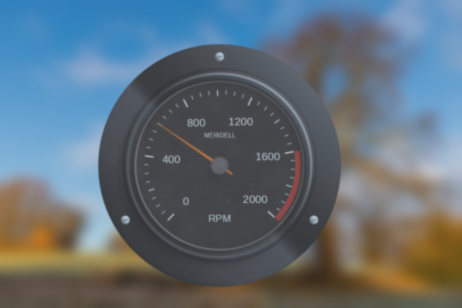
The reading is 600 rpm
